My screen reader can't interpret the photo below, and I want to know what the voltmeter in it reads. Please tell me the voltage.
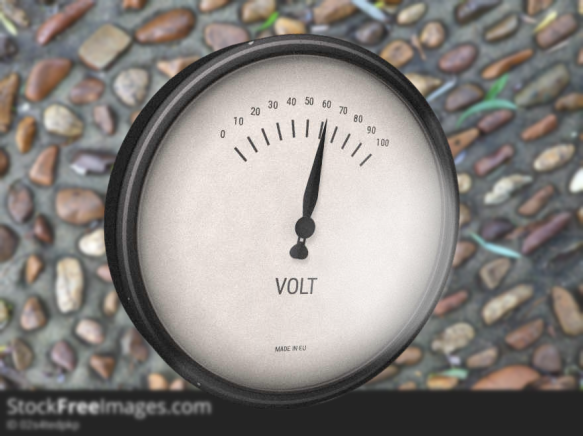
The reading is 60 V
